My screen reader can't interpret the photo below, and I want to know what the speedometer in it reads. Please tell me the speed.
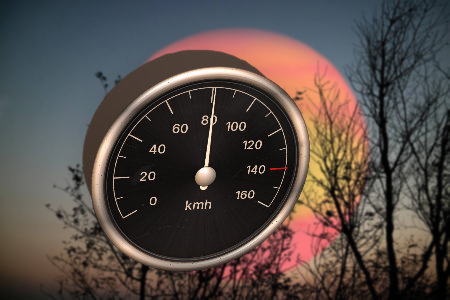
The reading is 80 km/h
